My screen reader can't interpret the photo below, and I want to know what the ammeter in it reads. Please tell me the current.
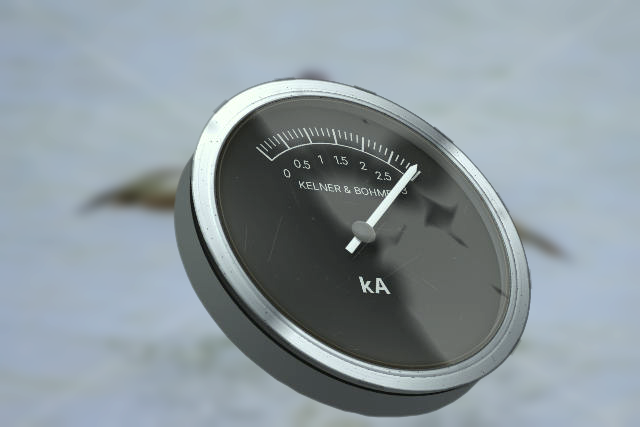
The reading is 2.9 kA
